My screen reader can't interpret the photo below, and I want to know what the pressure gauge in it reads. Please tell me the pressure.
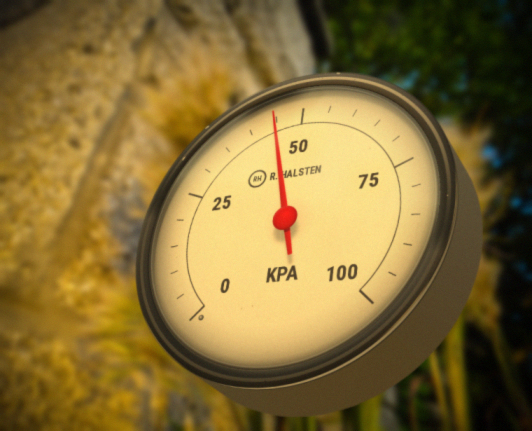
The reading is 45 kPa
